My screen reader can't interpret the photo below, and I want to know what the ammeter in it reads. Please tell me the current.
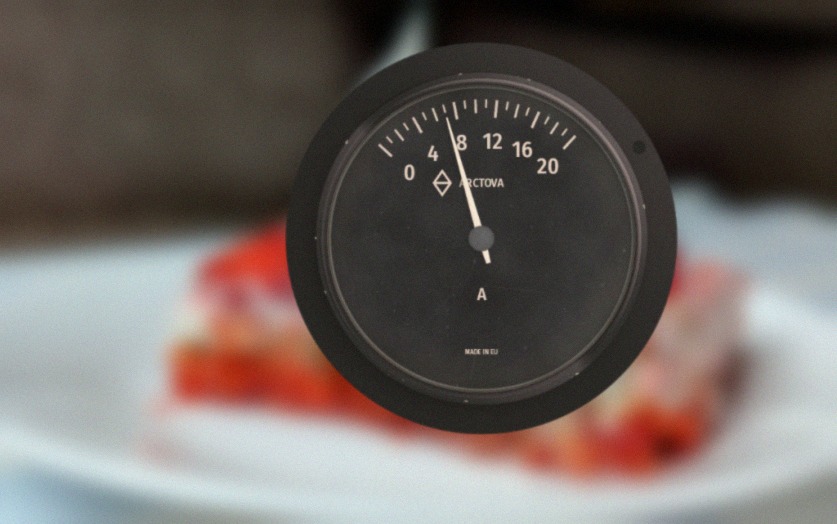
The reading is 7 A
